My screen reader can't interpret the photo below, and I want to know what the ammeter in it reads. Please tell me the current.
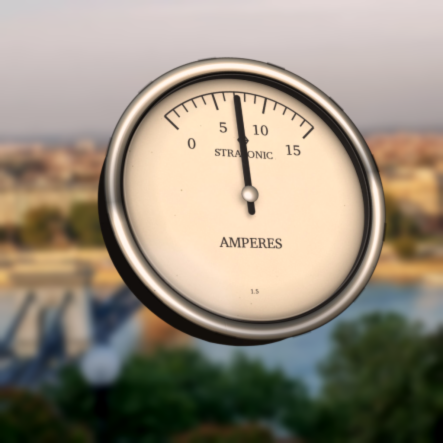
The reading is 7 A
